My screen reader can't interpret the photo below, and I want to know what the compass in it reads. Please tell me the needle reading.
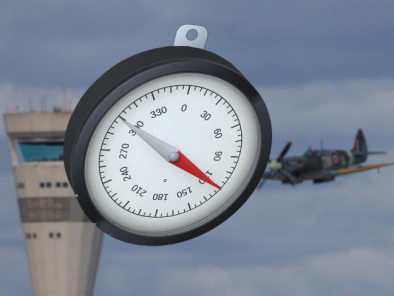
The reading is 120 °
